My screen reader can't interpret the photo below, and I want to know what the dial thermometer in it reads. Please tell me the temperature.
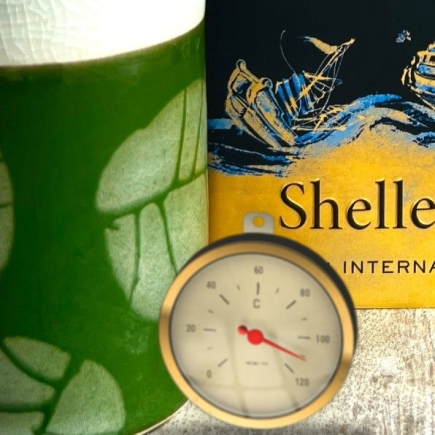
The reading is 110 °C
